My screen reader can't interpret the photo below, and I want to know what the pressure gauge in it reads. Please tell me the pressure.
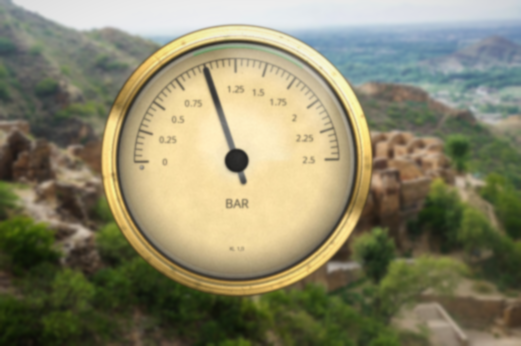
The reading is 1 bar
